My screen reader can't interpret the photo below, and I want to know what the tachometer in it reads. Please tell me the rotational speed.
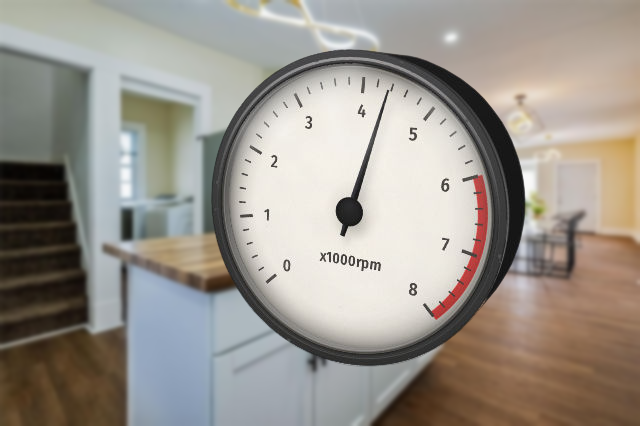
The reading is 4400 rpm
